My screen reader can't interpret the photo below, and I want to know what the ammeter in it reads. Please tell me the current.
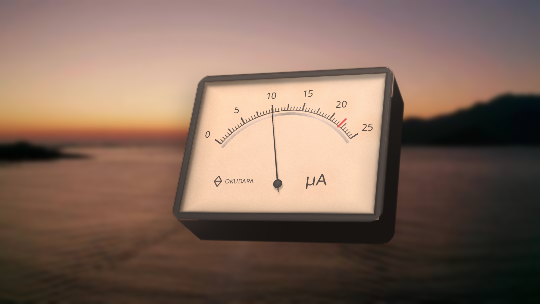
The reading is 10 µA
